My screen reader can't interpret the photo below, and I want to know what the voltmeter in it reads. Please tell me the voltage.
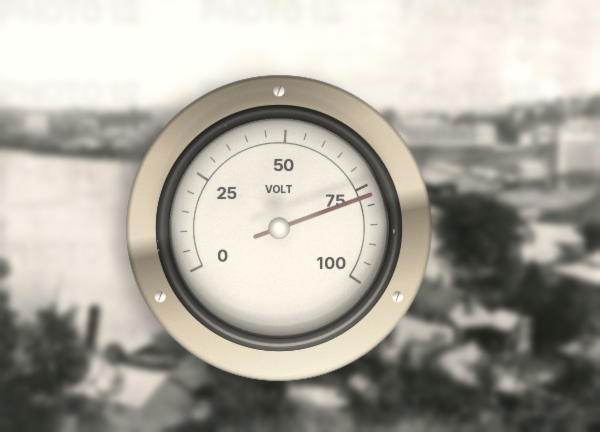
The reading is 77.5 V
